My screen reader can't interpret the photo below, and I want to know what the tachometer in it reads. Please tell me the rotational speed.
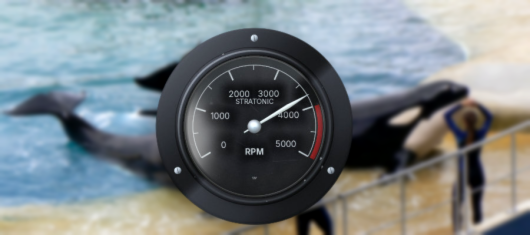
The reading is 3750 rpm
